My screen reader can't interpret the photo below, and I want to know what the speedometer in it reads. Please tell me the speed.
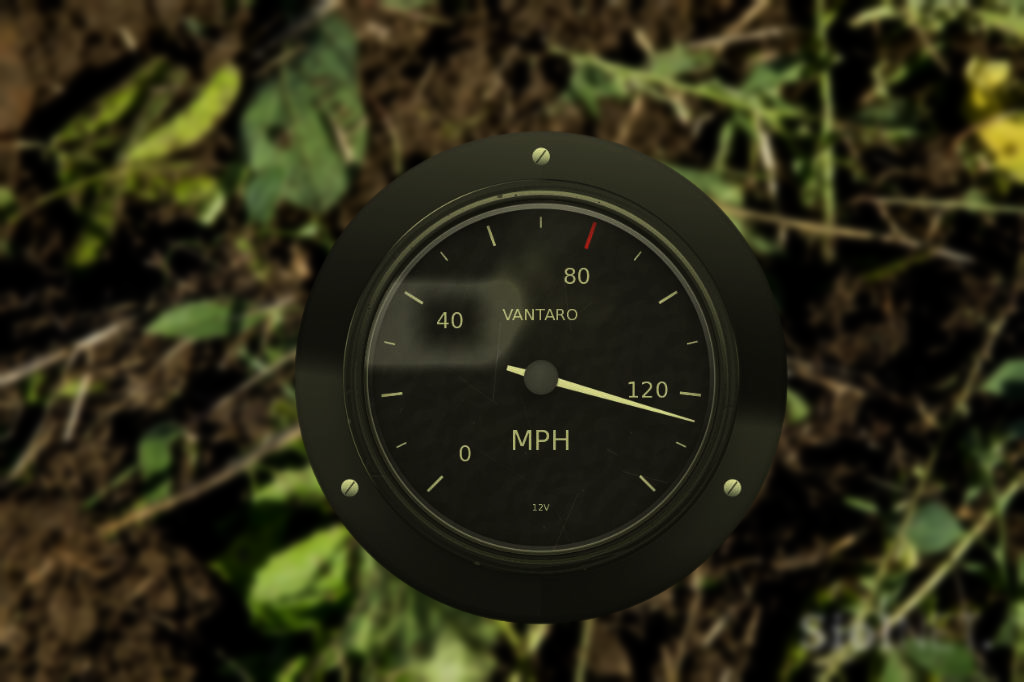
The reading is 125 mph
